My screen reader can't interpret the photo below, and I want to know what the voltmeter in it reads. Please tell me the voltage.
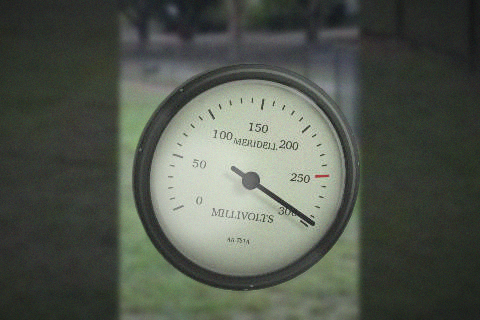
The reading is 295 mV
